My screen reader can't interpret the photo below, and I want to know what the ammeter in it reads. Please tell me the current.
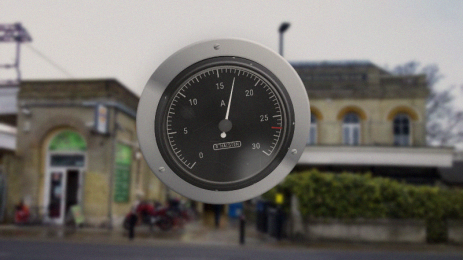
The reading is 17 A
